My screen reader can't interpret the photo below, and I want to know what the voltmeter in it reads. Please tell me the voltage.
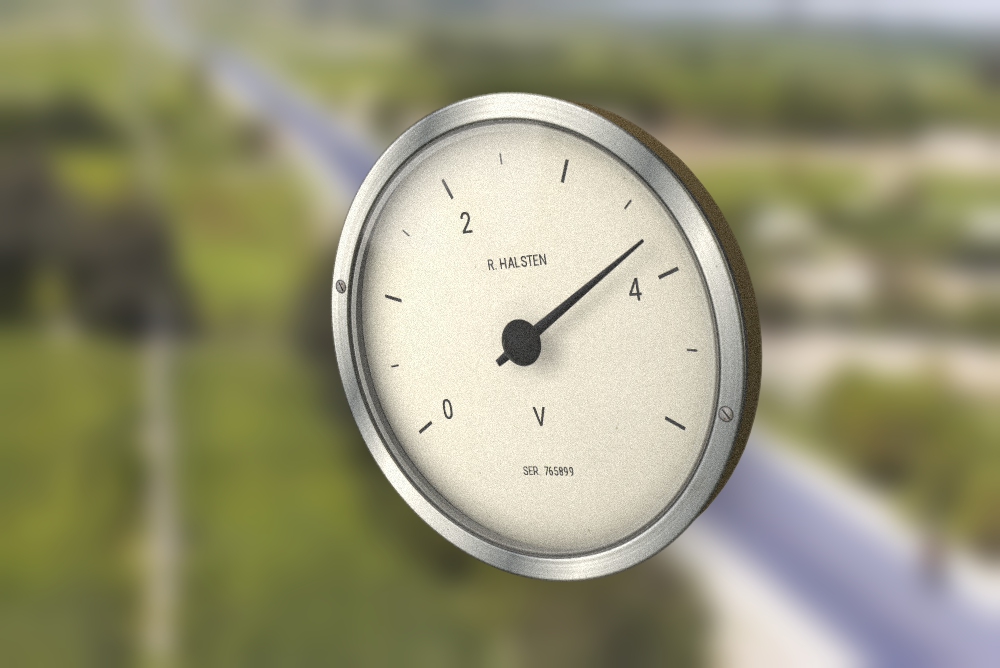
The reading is 3.75 V
